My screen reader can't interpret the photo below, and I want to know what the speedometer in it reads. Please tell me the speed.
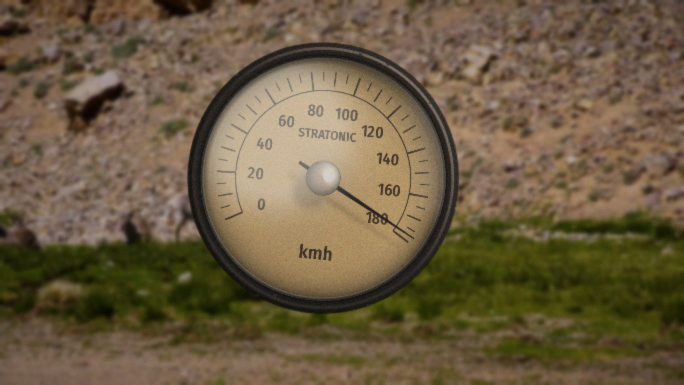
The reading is 177.5 km/h
